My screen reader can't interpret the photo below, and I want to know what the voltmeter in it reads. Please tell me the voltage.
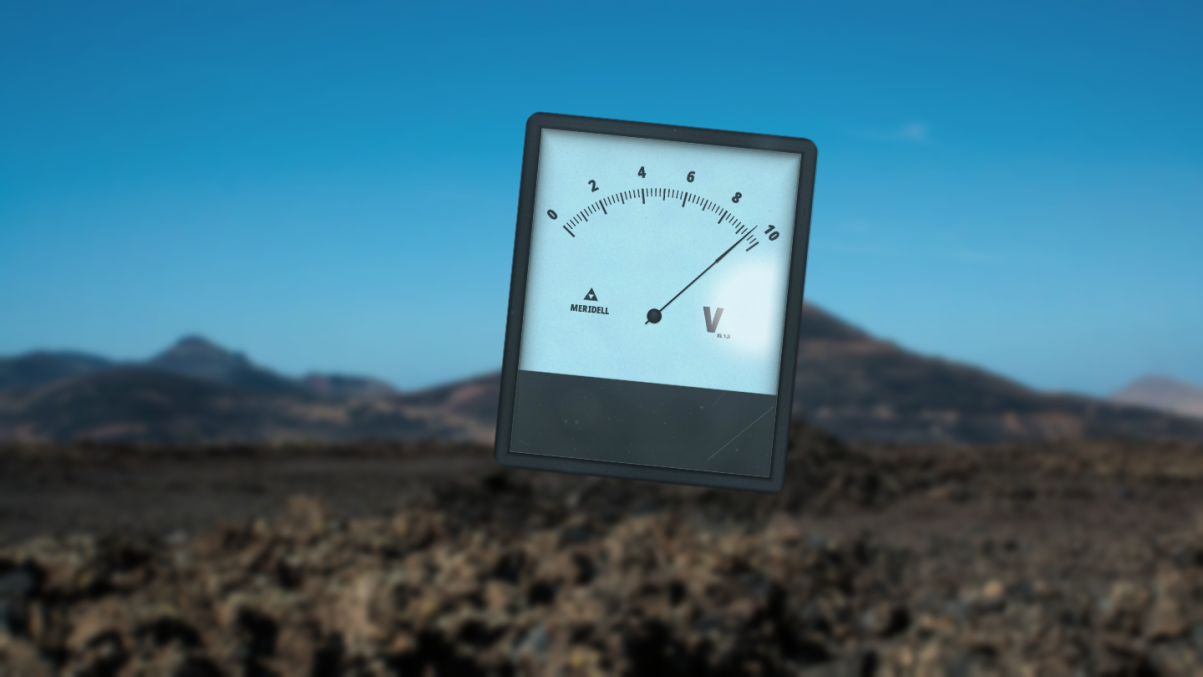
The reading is 9.4 V
